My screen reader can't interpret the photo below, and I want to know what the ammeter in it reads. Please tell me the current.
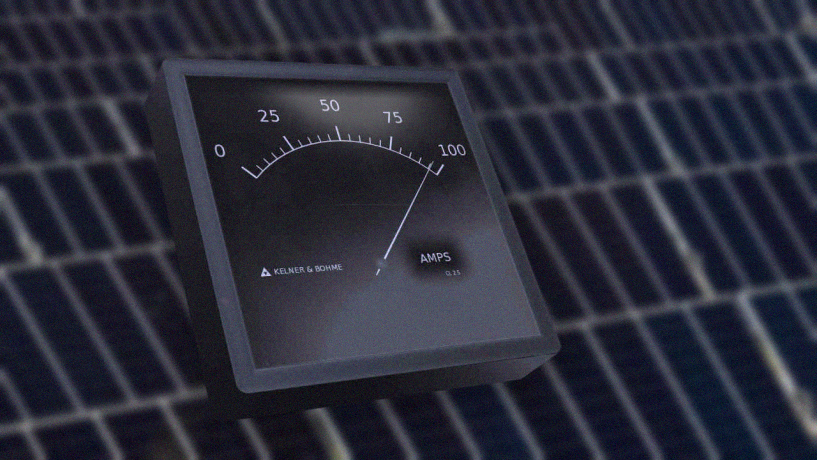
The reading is 95 A
